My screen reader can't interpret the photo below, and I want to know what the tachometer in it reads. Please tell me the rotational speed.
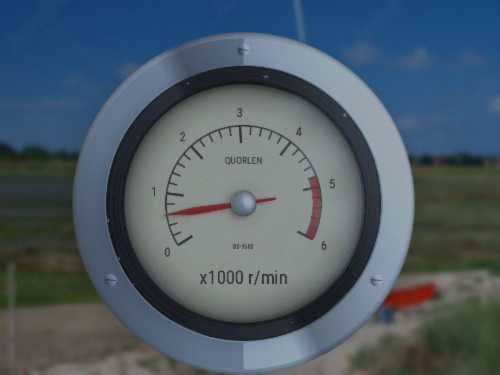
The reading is 600 rpm
